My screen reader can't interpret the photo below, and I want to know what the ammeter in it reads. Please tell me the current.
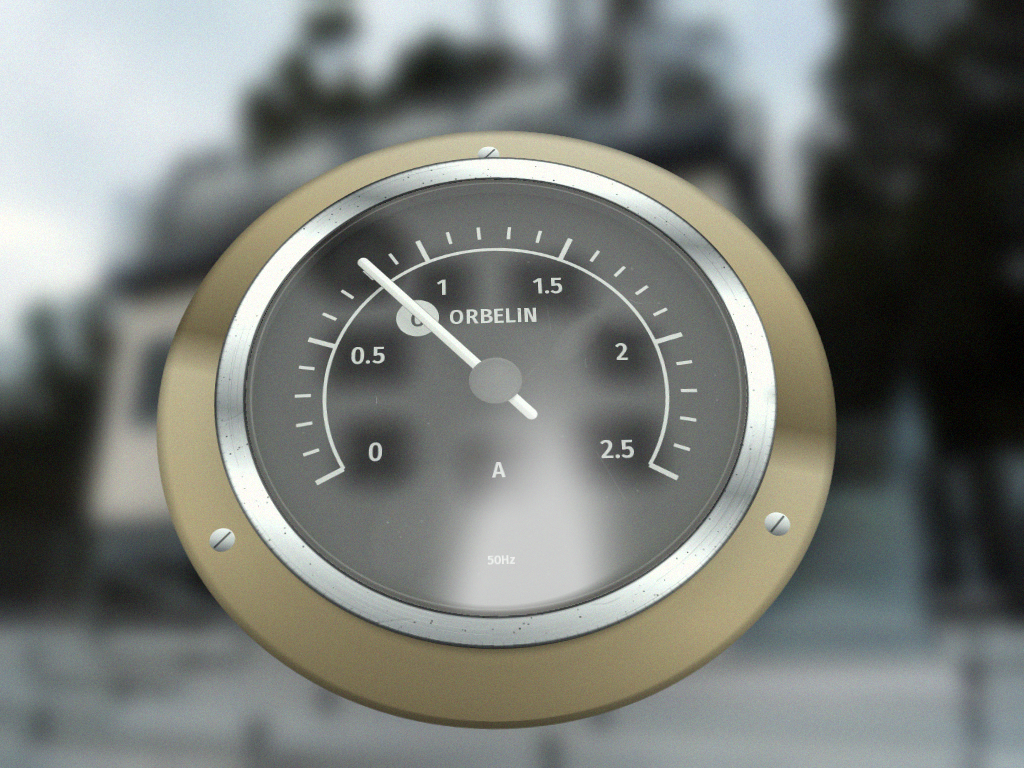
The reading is 0.8 A
